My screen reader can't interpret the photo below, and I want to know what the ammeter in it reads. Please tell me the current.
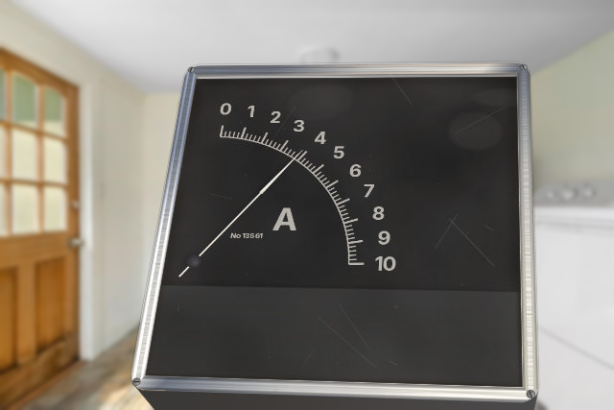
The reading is 4 A
